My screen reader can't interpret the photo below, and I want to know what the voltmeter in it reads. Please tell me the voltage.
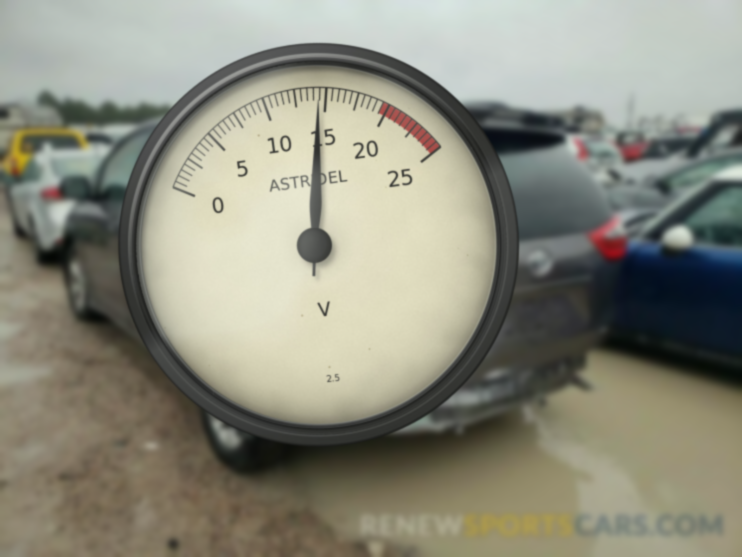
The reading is 14.5 V
